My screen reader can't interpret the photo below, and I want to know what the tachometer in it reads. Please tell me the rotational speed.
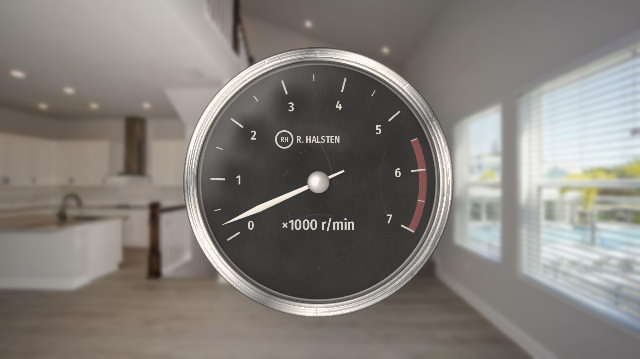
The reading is 250 rpm
